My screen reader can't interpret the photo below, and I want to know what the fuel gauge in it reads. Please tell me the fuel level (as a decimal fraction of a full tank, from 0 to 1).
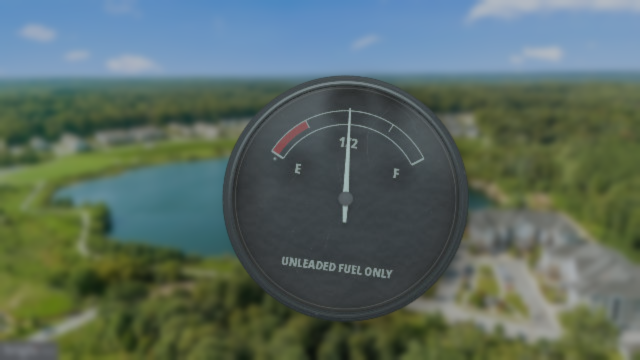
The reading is 0.5
